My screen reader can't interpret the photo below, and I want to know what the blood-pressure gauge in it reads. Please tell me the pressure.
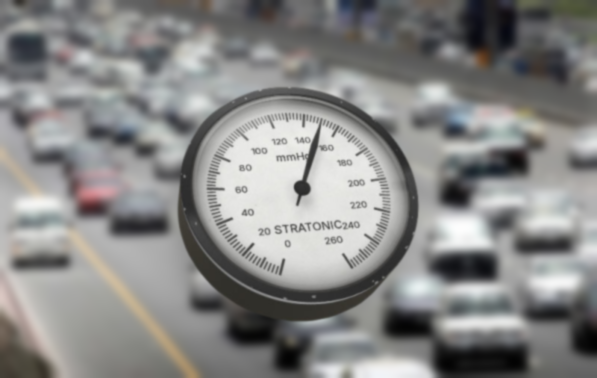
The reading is 150 mmHg
